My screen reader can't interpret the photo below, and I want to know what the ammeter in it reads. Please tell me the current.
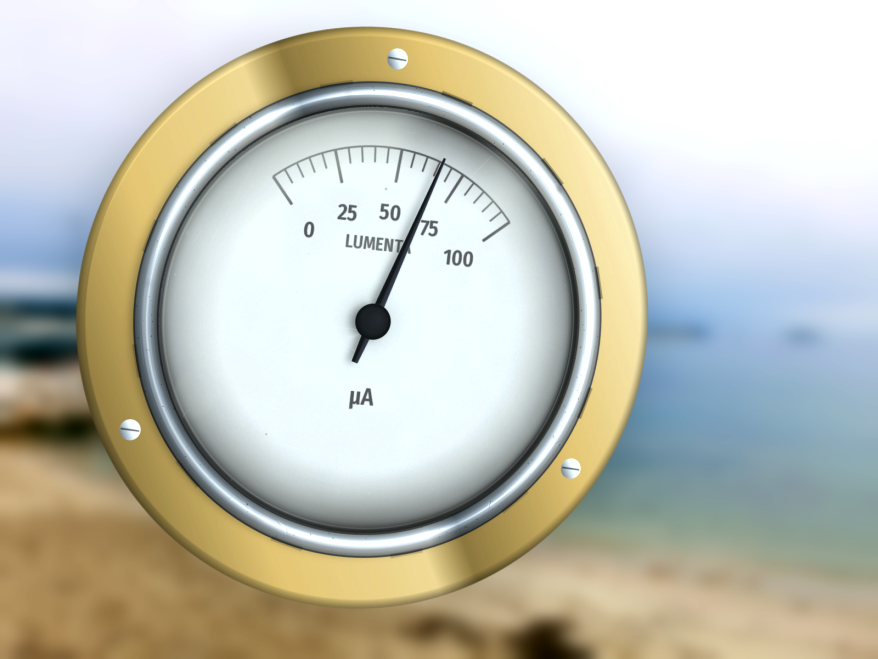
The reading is 65 µA
